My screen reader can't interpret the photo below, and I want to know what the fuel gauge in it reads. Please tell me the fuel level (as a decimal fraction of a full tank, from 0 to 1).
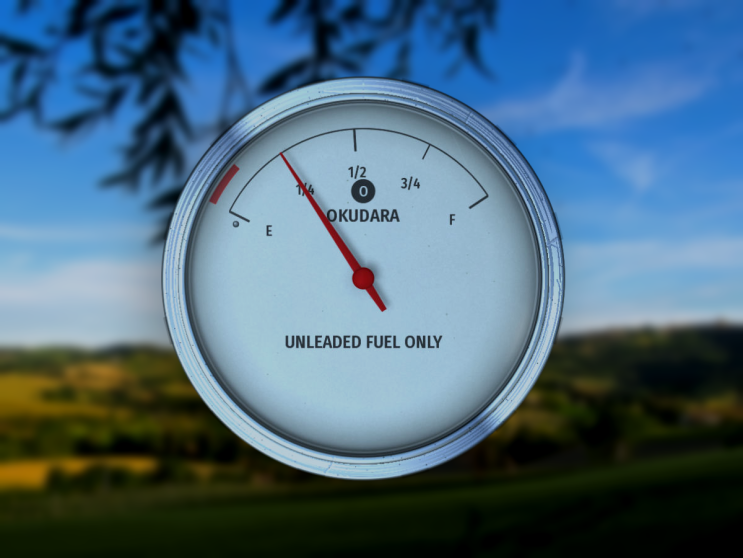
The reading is 0.25
